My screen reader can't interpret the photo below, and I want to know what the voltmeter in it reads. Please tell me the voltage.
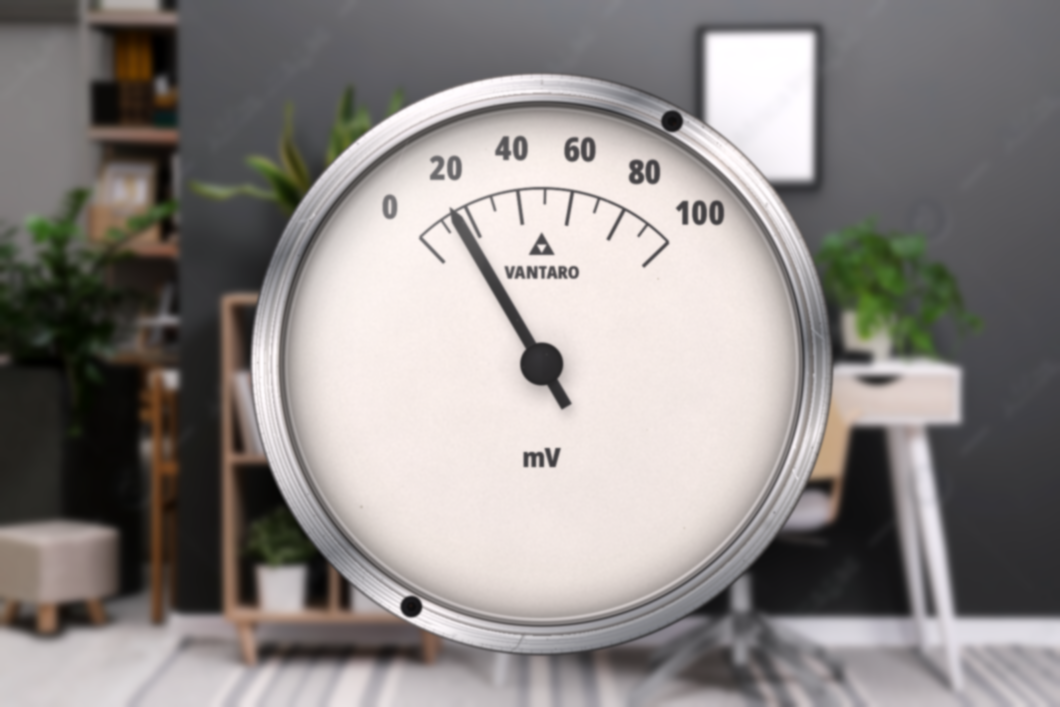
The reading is 15 mV
